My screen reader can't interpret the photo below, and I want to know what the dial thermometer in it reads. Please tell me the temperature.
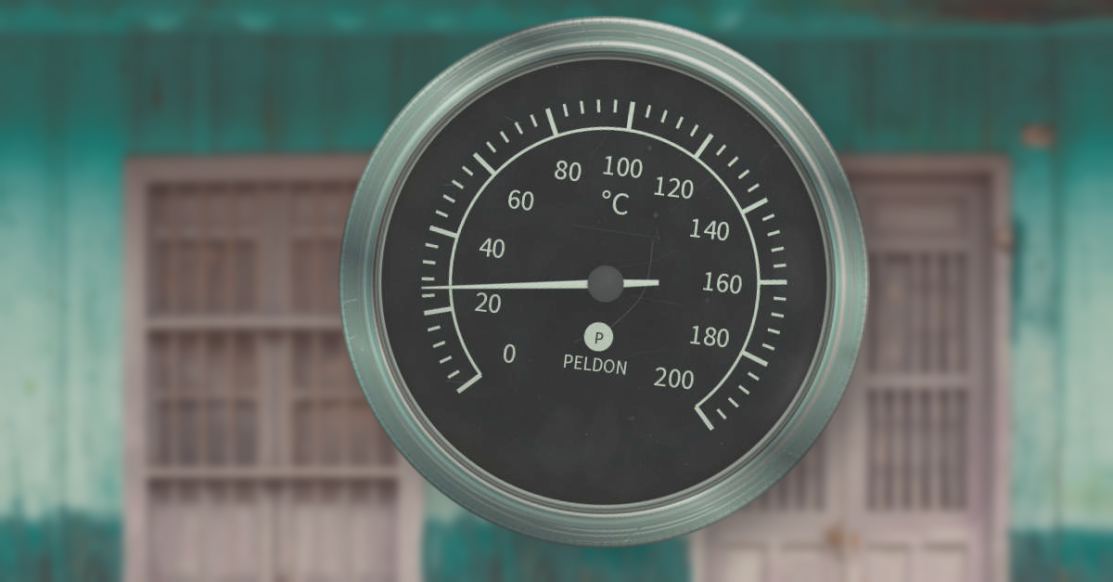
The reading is 26 °C
